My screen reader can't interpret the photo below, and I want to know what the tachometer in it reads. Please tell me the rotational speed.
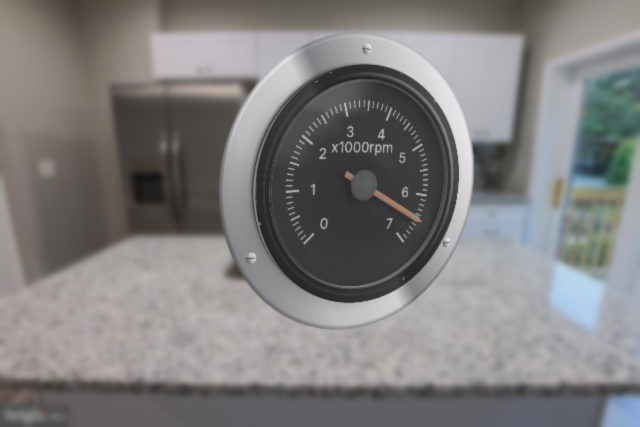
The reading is 6500 rpm
